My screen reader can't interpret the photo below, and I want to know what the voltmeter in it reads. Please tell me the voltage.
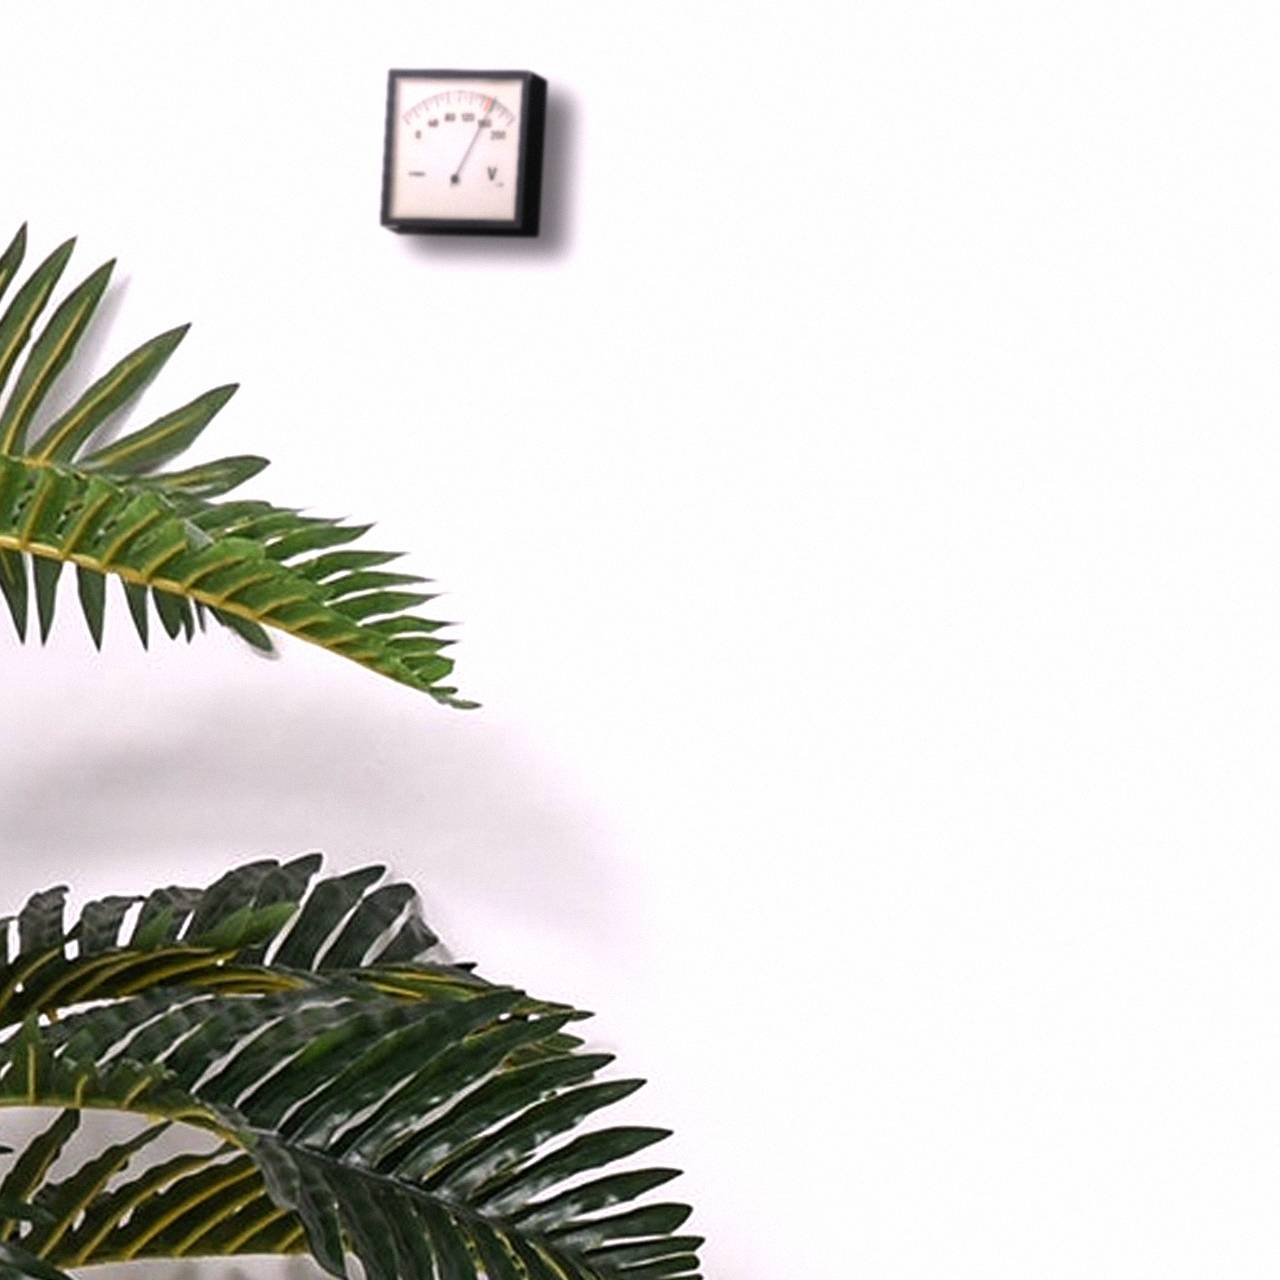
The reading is 160 V
